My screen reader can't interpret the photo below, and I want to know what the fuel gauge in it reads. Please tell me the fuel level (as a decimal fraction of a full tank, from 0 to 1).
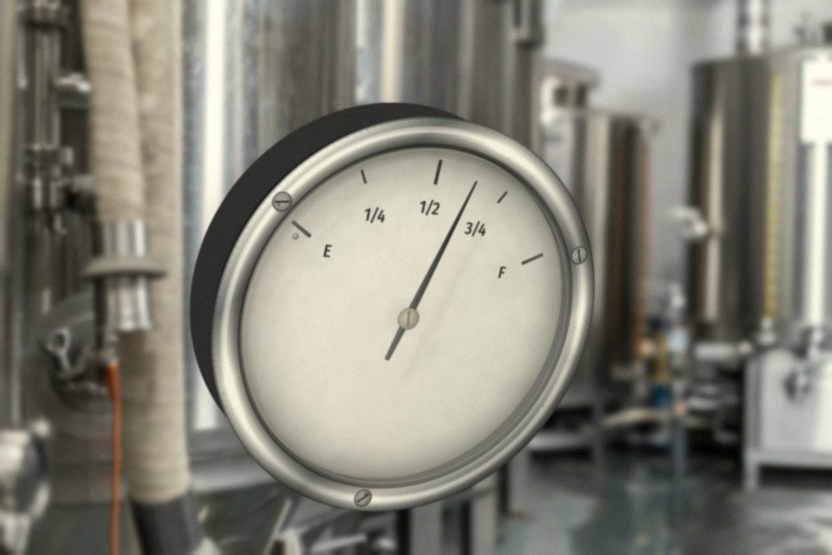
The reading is 0.625
